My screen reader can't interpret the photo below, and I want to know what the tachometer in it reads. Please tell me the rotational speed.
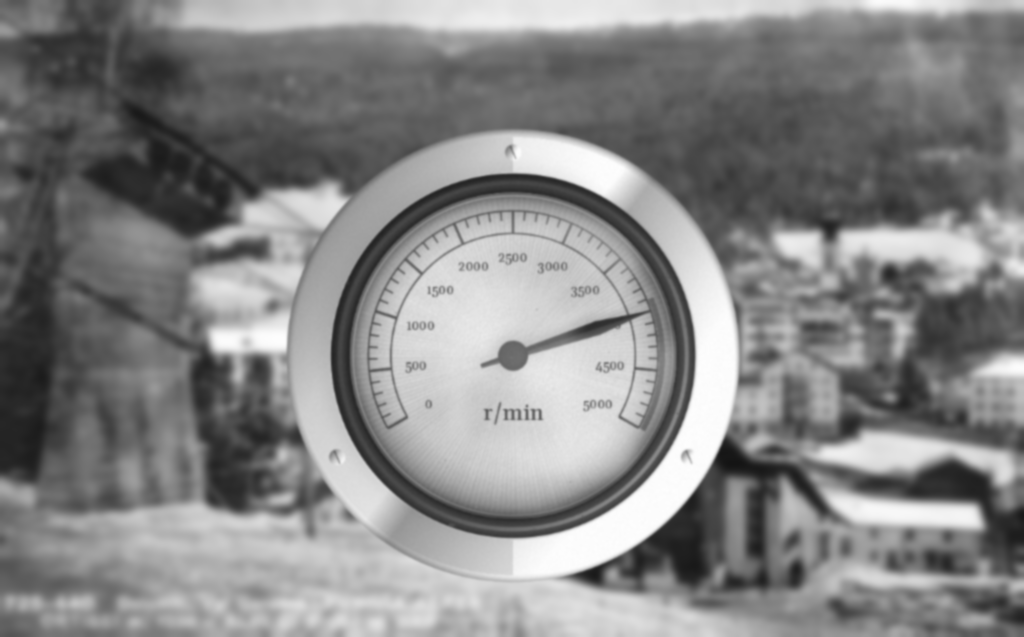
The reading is 4000 rpm
